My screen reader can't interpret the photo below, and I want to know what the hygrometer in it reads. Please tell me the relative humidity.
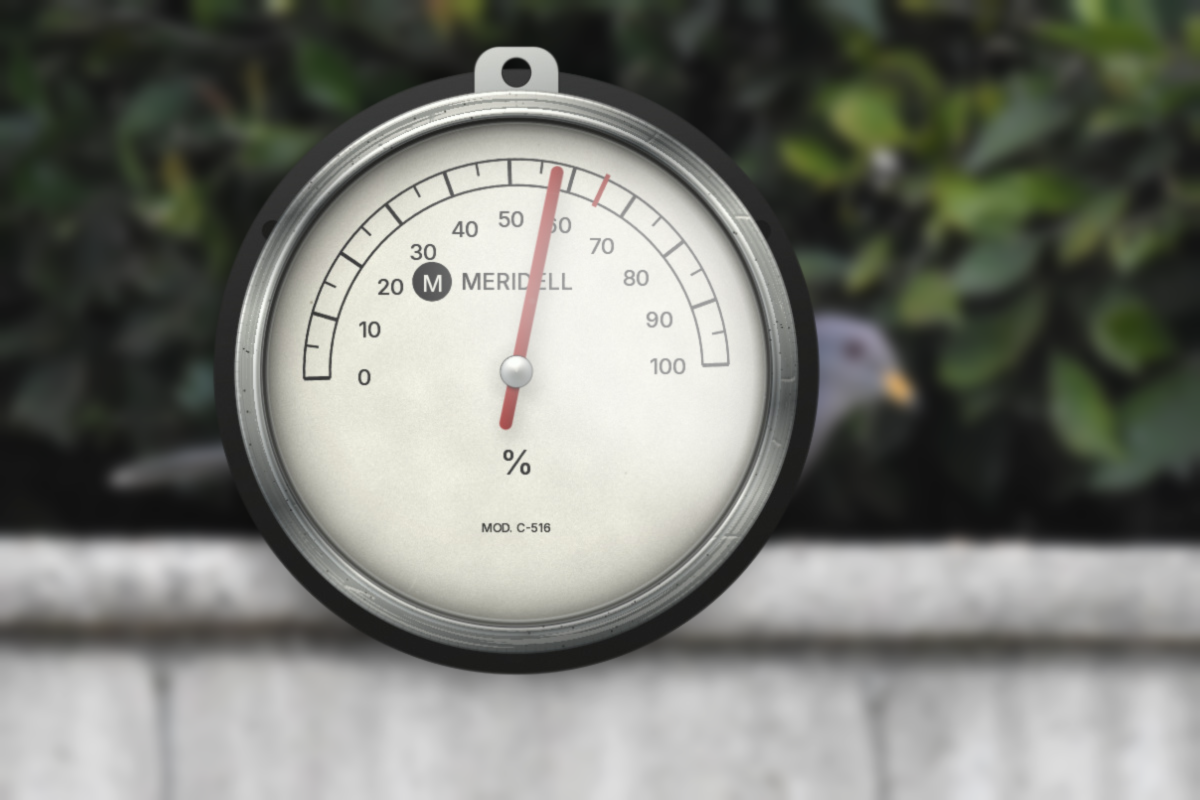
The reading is 57.5 %
